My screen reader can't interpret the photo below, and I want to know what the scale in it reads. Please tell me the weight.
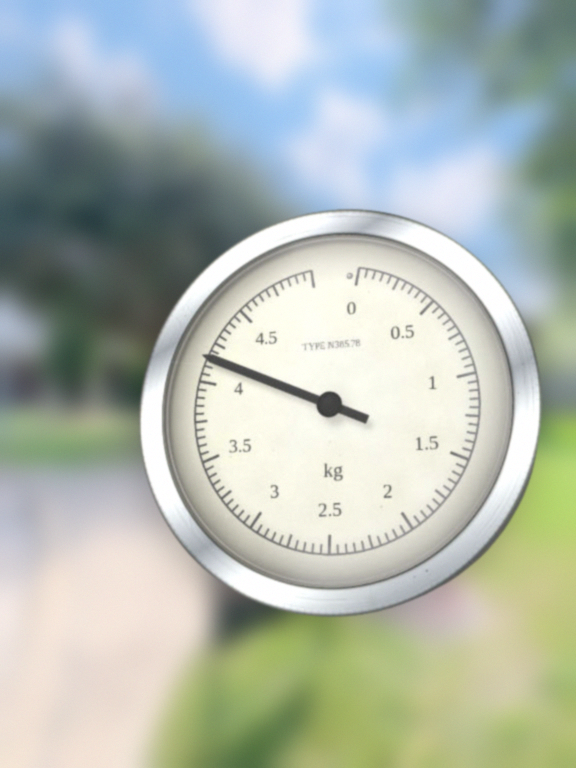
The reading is 4.15 kg
